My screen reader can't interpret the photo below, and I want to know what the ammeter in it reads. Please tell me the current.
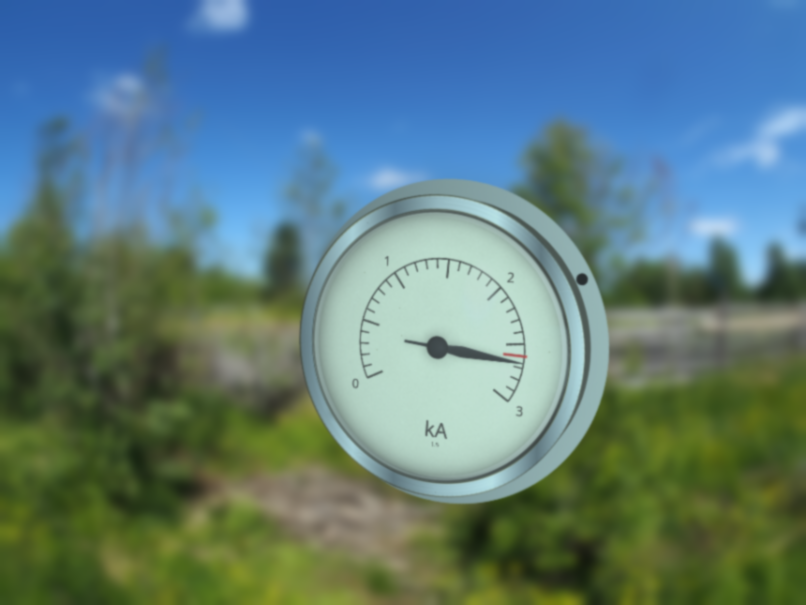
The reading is 2.65 kA
